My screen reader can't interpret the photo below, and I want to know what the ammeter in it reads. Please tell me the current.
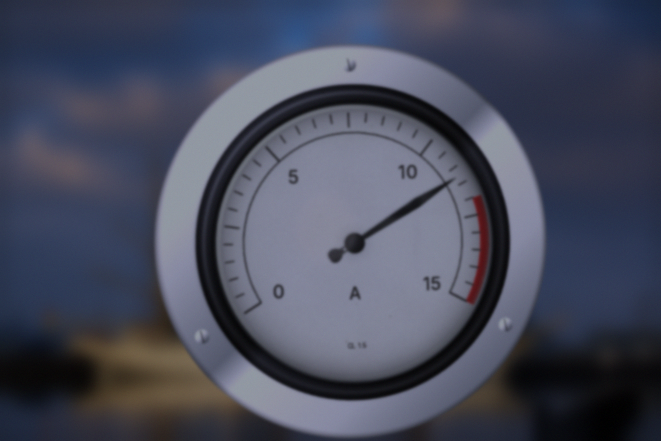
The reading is 11.25 A
